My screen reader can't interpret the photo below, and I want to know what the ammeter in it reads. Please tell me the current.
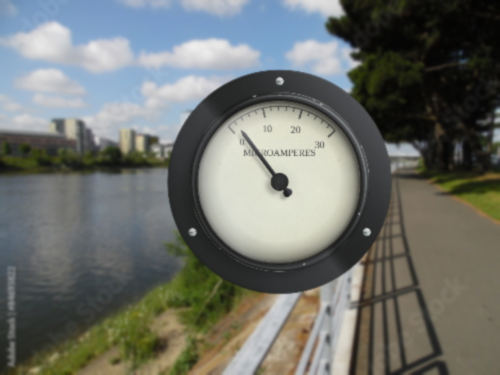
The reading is 2 µA
